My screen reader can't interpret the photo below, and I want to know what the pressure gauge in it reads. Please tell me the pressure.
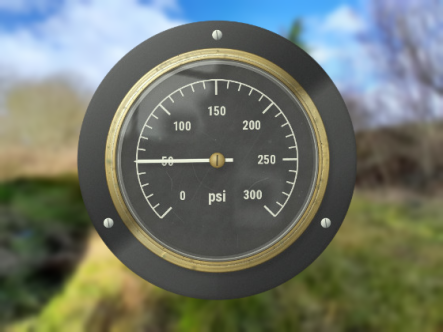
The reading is 50 psi
